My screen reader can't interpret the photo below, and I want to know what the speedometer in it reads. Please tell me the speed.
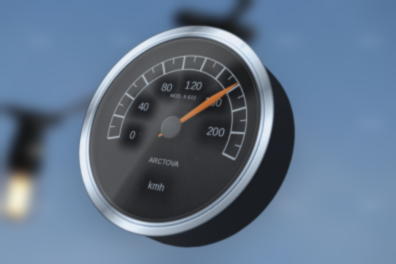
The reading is 160 km/h
